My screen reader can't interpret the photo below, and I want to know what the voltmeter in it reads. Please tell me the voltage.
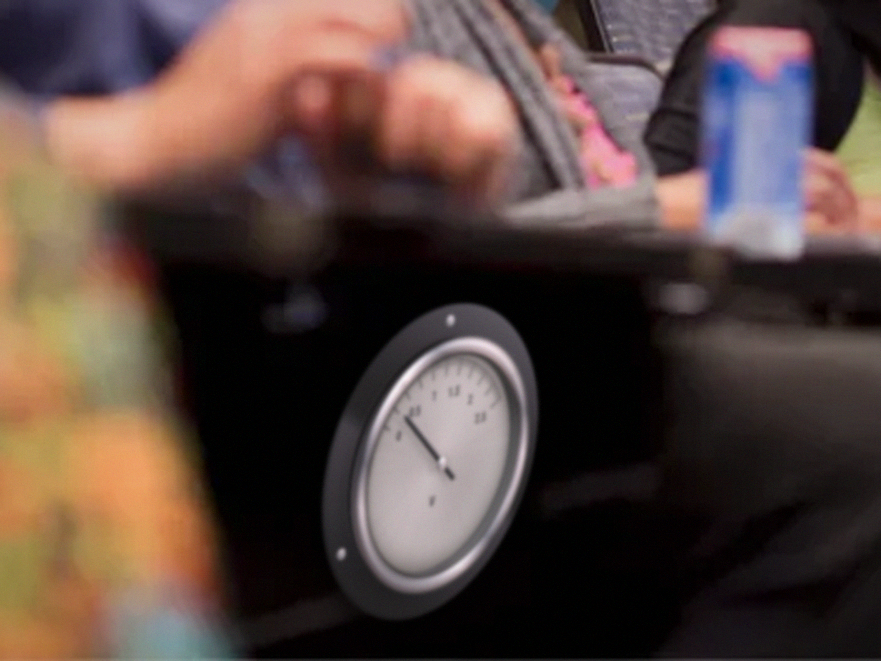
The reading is 0.25 V
